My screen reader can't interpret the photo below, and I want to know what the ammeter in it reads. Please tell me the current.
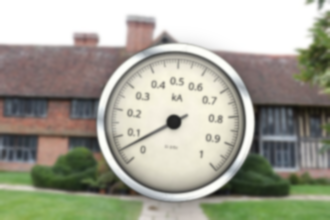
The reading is 0.05 kA
